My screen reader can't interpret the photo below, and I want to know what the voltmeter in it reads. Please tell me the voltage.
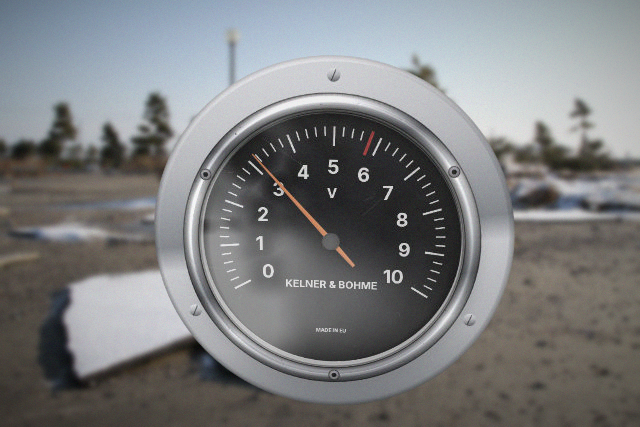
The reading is 3.2 V
